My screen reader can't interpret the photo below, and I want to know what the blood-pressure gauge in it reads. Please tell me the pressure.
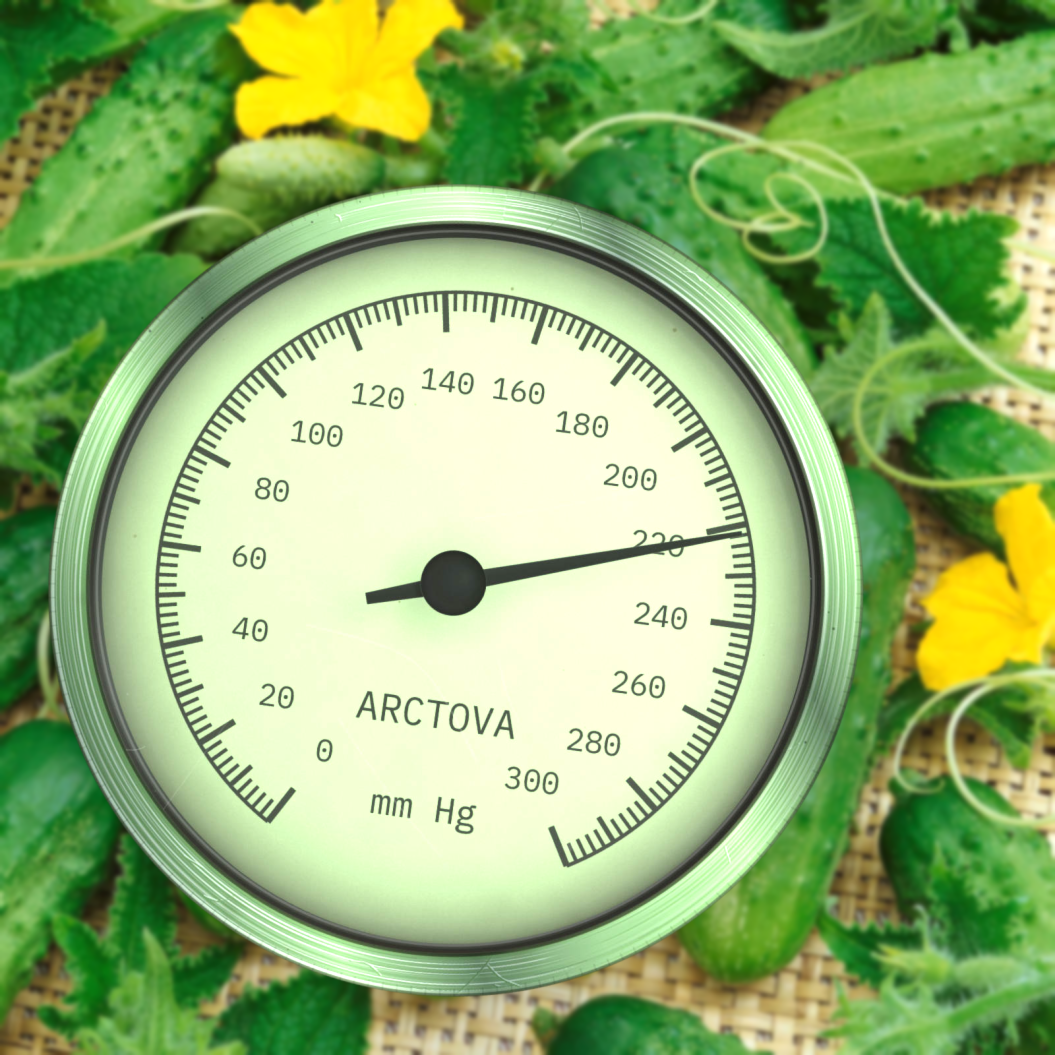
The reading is 222 mmHg
